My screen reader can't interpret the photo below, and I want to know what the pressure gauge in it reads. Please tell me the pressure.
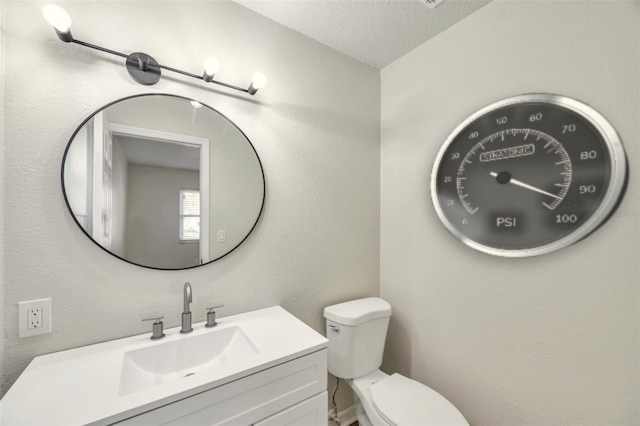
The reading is 95 psi
